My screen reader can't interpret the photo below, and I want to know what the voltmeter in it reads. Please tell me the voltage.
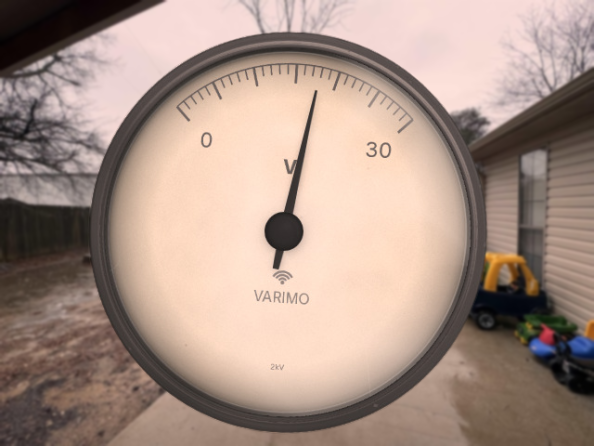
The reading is 18 V
